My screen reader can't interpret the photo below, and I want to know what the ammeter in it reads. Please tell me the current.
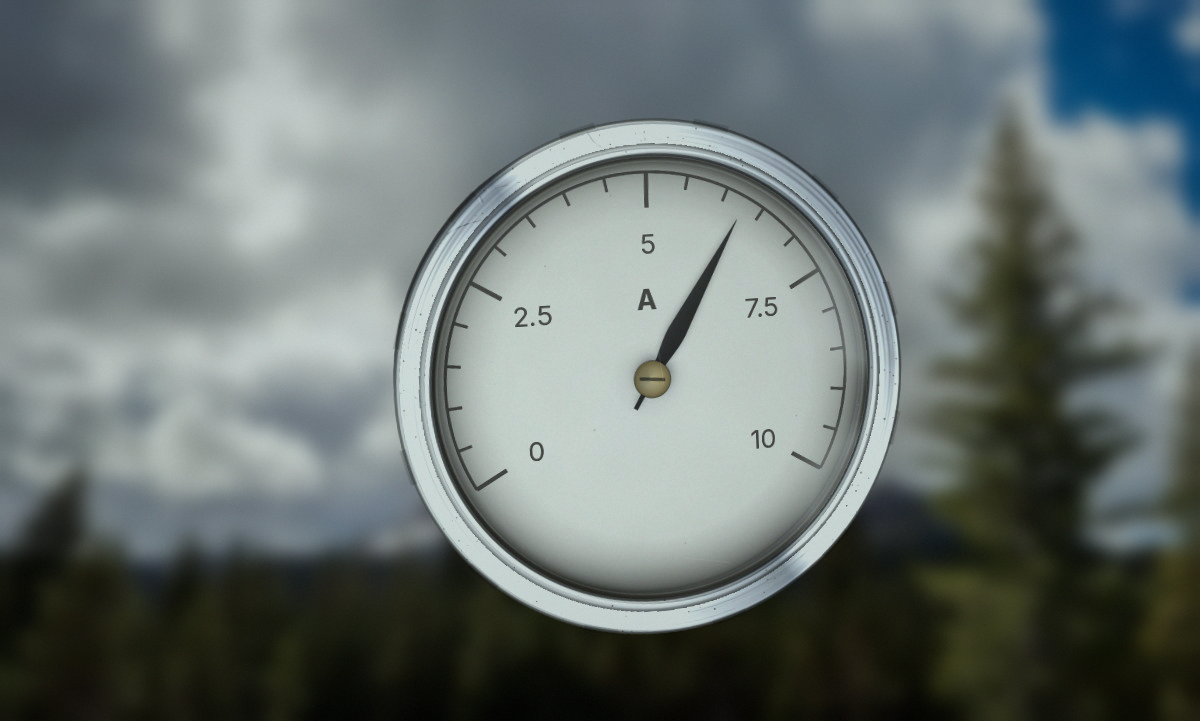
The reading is 6.25 A
